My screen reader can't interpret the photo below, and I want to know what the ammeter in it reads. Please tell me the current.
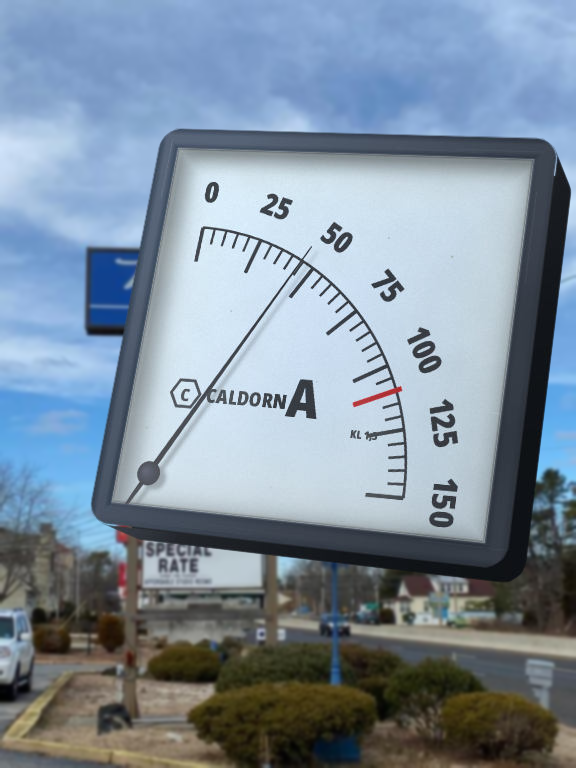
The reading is 45 A
